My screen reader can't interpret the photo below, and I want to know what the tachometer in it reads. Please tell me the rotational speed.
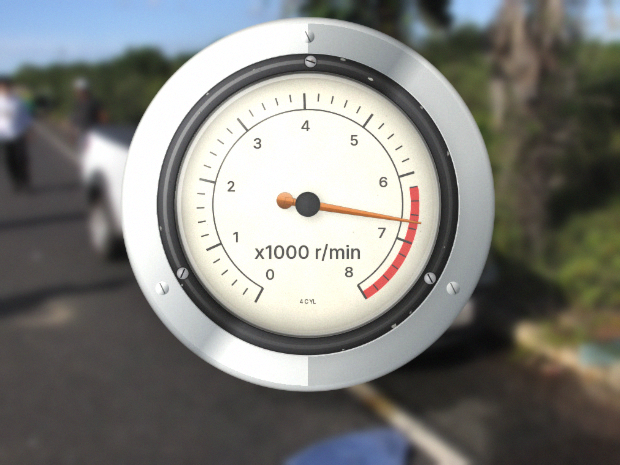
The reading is 6700 rpm
